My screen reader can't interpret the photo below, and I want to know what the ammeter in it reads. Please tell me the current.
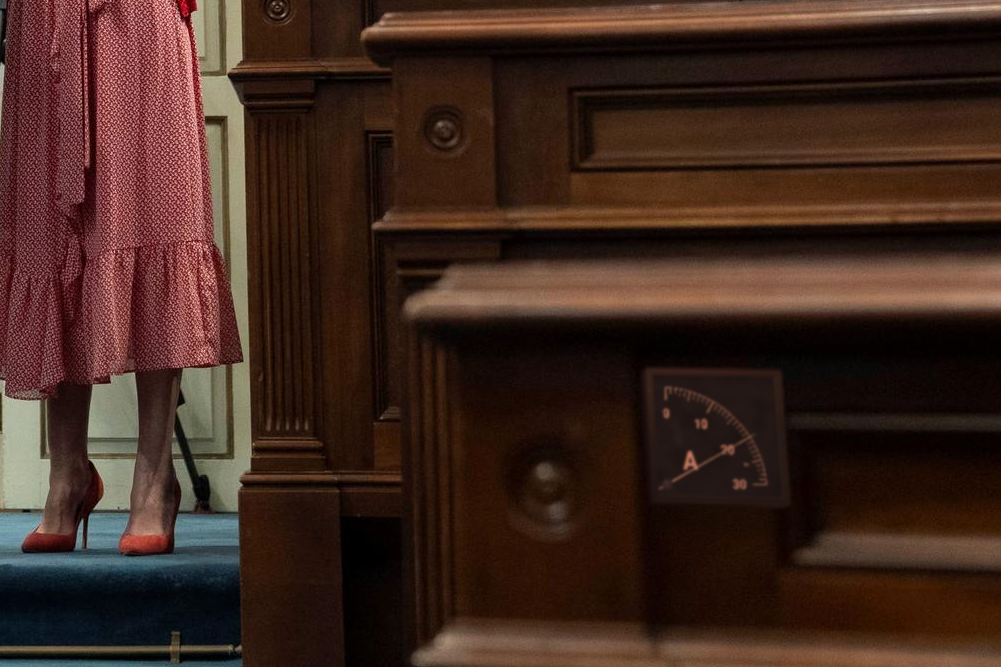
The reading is 20 A
